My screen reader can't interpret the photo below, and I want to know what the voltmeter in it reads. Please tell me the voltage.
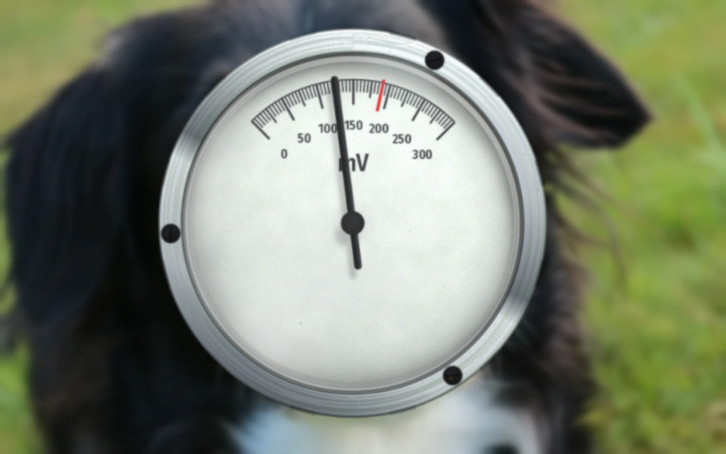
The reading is 125 mV
